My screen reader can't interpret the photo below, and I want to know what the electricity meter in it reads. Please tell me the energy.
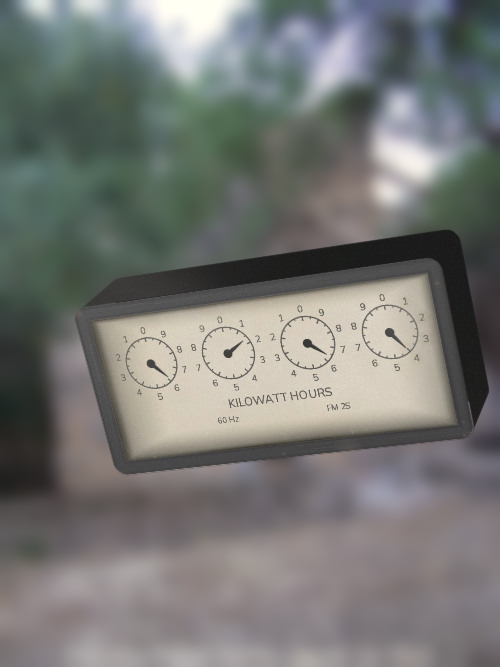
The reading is 6164 kWh
